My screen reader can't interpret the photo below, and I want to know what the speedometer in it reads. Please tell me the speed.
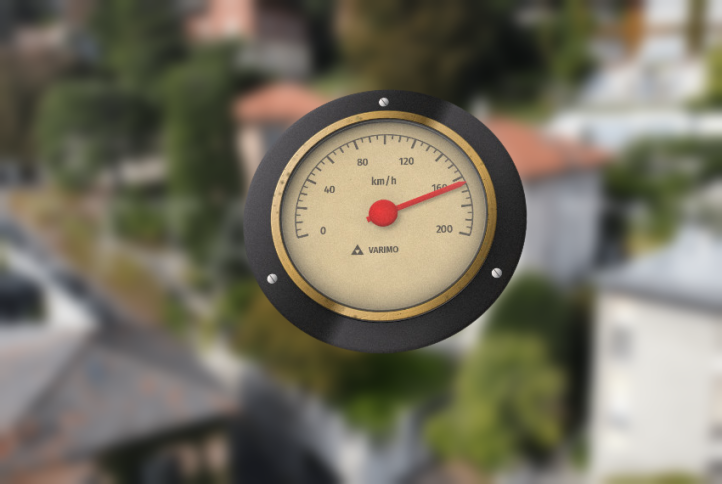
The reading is 165 km/h
